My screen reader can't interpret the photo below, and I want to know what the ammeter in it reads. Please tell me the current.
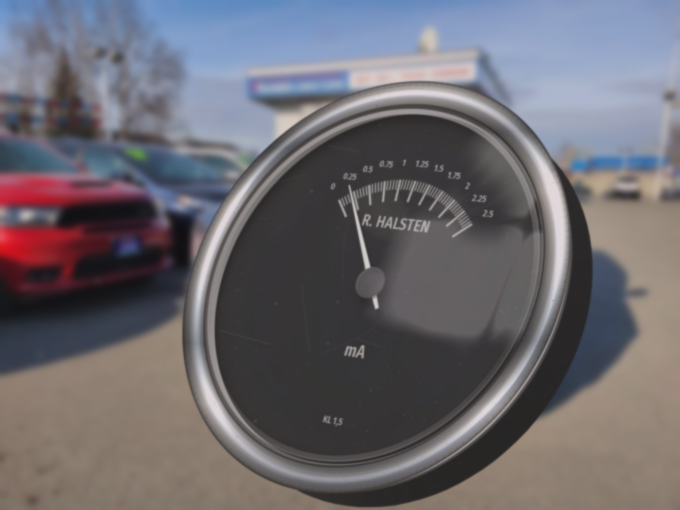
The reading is 0.25 mA
